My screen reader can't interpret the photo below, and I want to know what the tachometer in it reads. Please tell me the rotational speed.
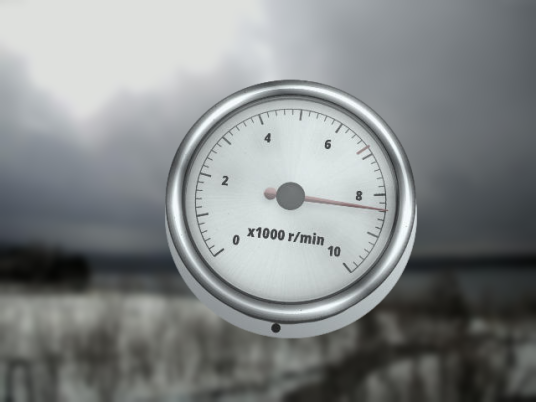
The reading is 8400 rpm
